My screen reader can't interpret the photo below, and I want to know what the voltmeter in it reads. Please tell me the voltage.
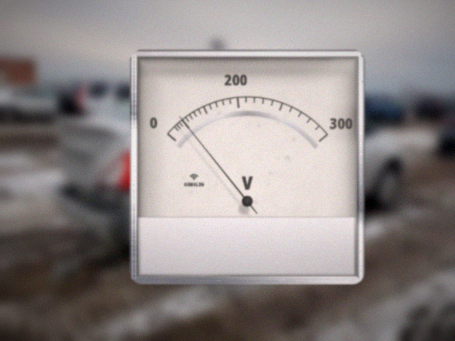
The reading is 100 V
